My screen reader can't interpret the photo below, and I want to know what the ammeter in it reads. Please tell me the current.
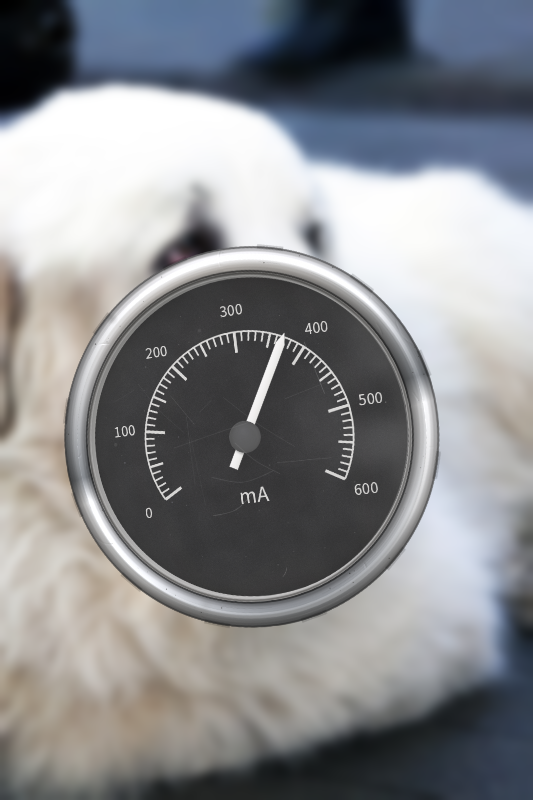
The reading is 370 mA
